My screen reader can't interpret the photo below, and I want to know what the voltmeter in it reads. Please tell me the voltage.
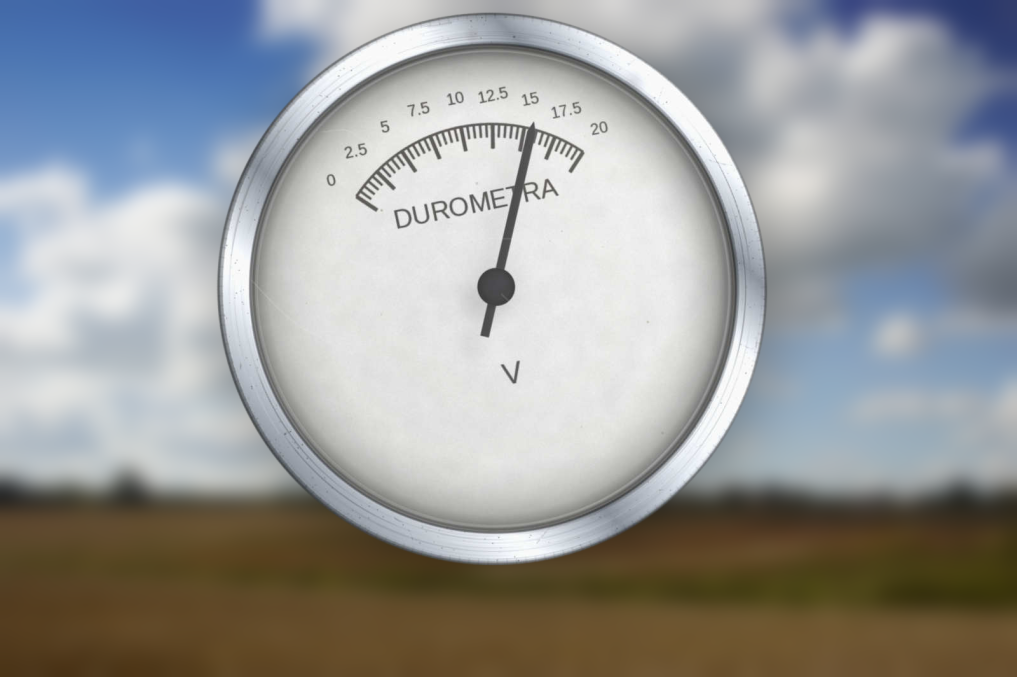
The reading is 15.5 V
